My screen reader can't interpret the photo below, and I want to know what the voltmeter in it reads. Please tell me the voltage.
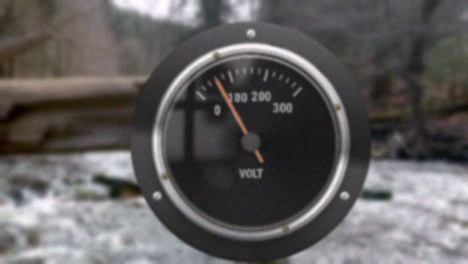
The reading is 60 V
